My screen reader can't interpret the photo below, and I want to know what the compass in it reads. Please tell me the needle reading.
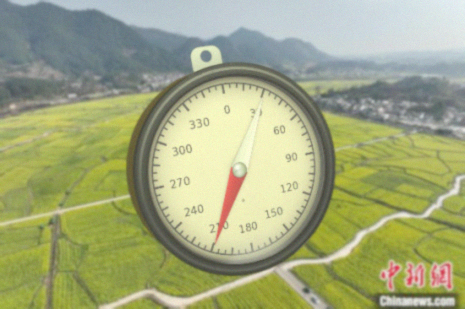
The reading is 210 °
